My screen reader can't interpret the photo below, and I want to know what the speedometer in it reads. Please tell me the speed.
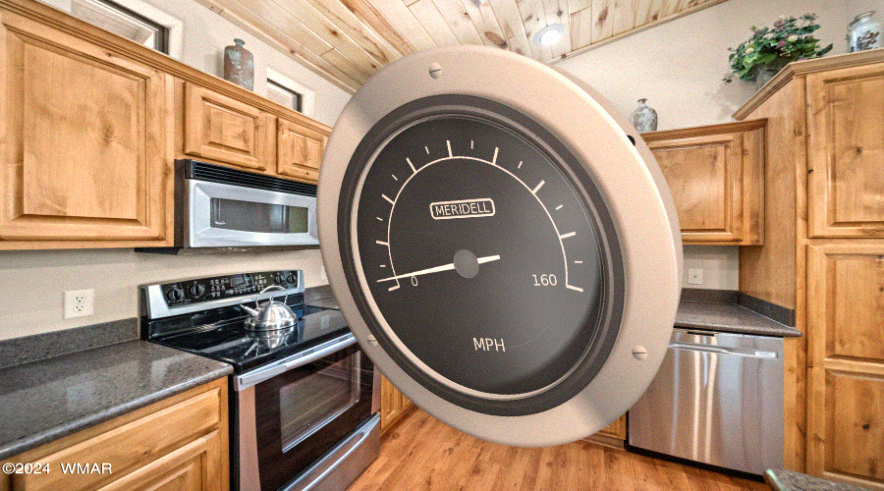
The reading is 5 mph
